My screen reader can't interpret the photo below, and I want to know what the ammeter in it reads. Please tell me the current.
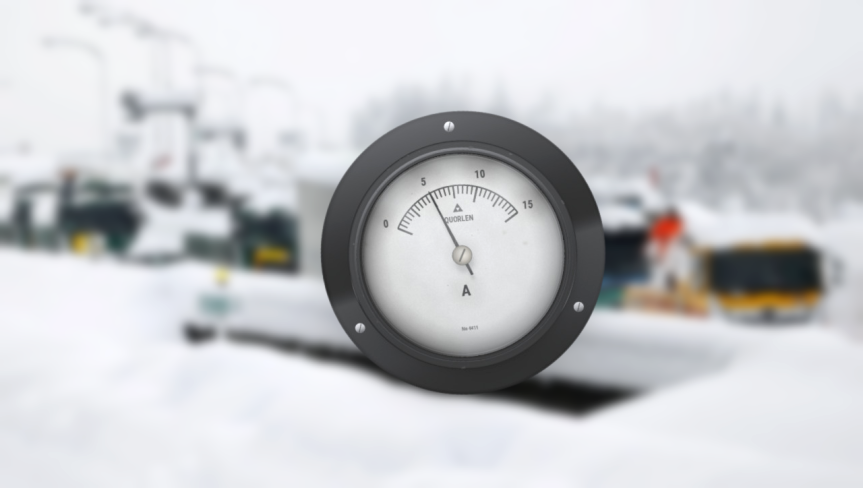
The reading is 5 A
